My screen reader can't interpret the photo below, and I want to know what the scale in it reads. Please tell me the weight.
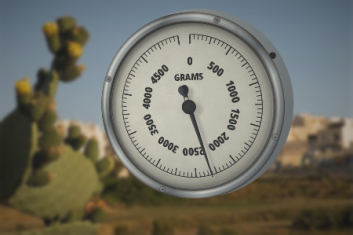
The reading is 2300 g
